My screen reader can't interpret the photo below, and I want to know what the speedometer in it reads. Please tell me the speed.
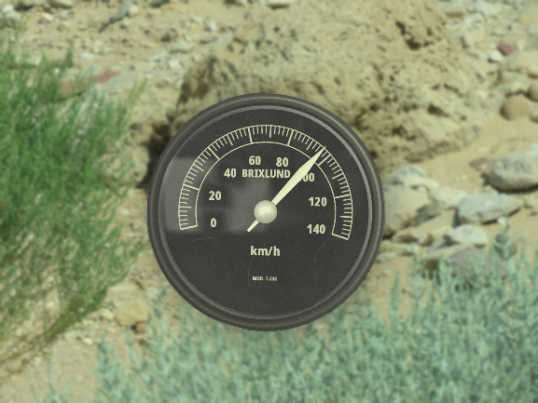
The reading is 96 km/h
